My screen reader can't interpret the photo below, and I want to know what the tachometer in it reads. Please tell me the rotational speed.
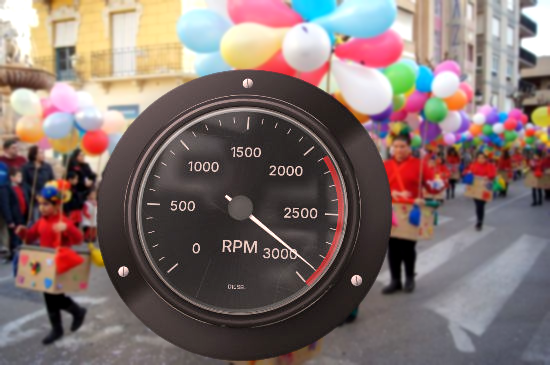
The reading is 2900 rpm
